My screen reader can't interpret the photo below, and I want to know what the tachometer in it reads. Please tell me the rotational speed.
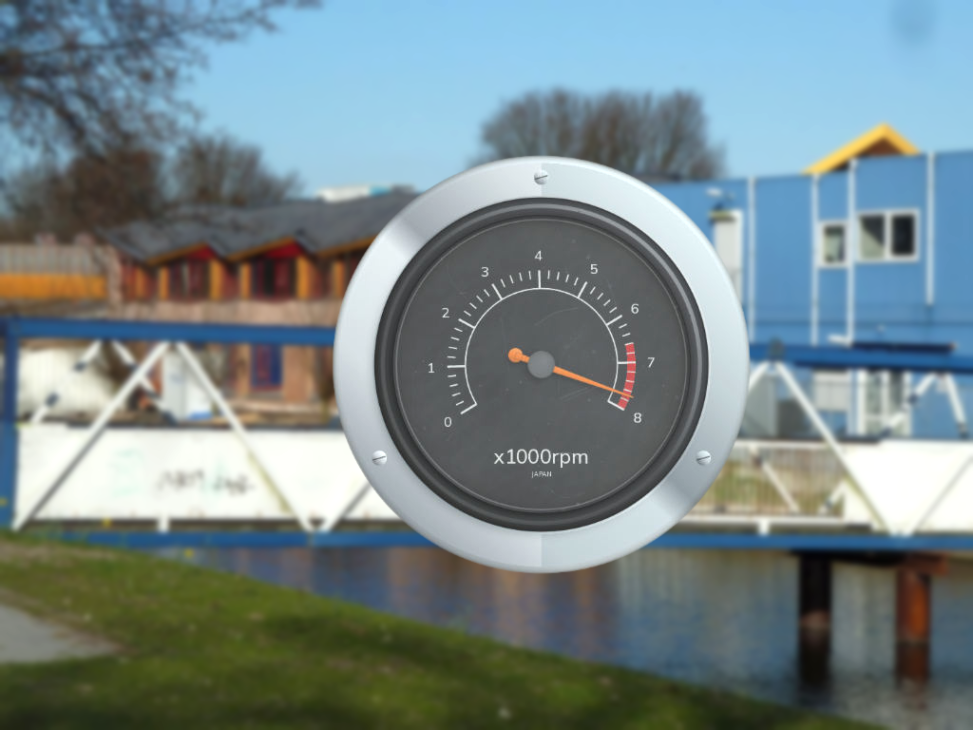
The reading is 7700 rpm
